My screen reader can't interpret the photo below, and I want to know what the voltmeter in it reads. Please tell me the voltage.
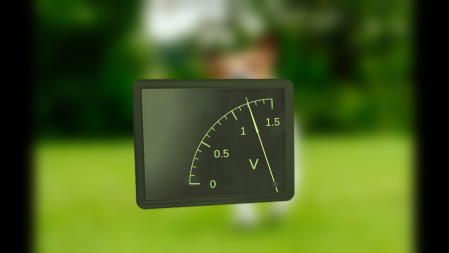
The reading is 1.2 V
